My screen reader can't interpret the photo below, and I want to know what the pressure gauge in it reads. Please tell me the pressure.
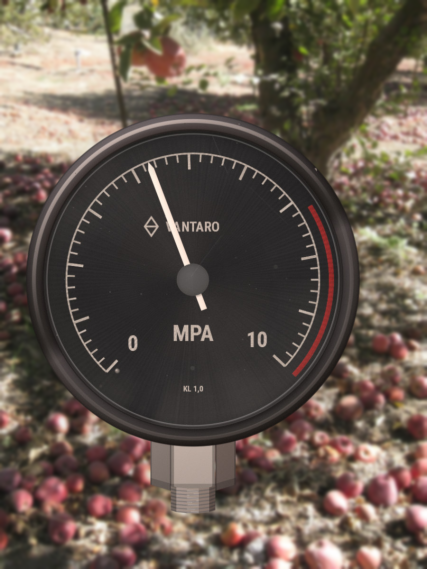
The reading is 4.3 MPa
